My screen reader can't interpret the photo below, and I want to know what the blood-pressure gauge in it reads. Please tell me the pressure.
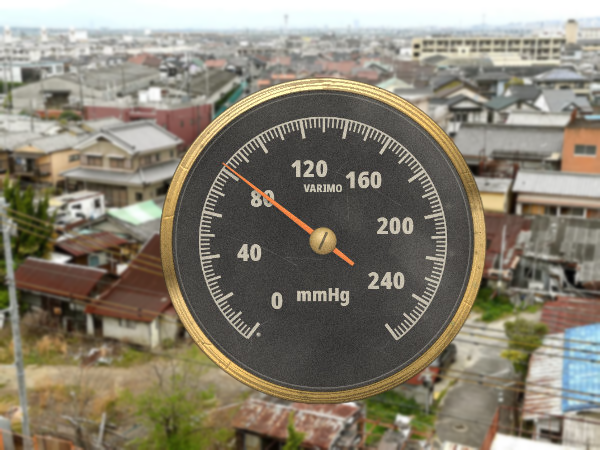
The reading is 82 mmHg
